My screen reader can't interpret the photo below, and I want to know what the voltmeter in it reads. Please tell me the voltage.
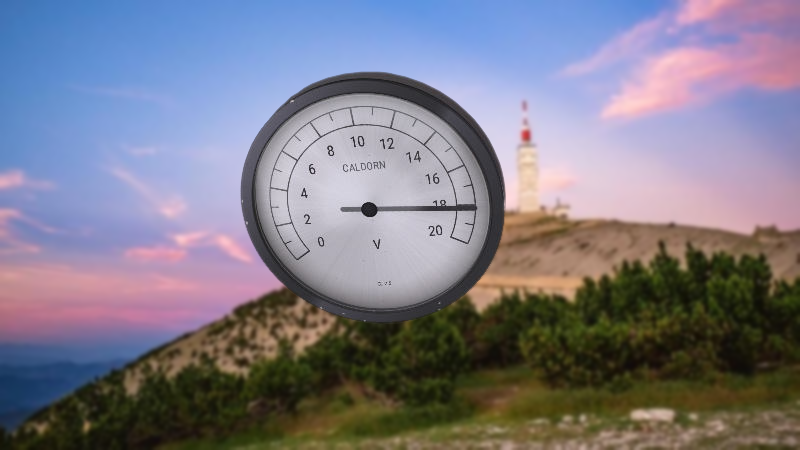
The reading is 18 V
